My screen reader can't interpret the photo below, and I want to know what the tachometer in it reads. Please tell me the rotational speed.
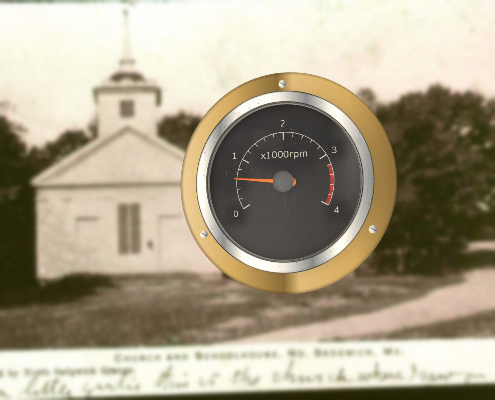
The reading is 600 rpm
